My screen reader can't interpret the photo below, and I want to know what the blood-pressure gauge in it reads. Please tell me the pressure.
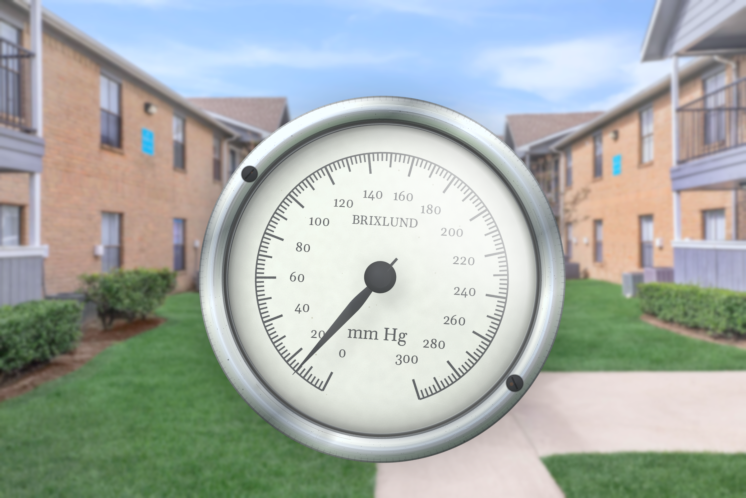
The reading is 14 mmHg
